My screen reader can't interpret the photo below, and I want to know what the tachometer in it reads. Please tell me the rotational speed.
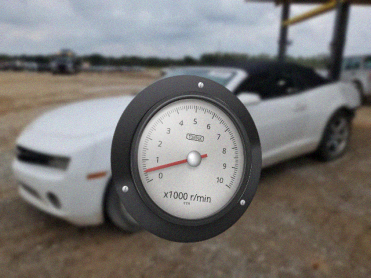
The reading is 500 rpm
